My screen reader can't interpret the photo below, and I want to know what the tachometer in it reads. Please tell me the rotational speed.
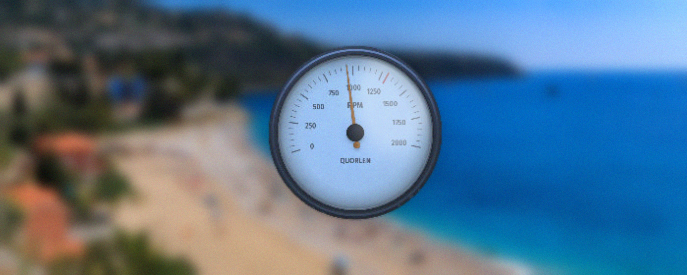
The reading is 950 rpm
